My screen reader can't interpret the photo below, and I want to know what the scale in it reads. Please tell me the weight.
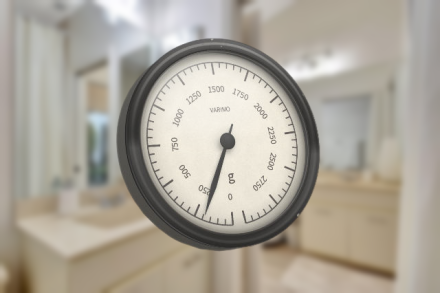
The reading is 200 g
